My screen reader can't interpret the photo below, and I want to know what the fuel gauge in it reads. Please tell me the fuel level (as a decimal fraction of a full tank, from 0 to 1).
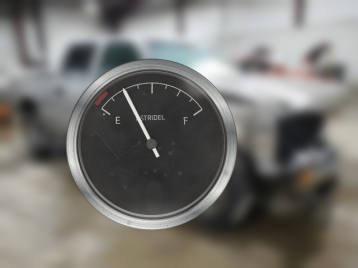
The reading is 0.25
